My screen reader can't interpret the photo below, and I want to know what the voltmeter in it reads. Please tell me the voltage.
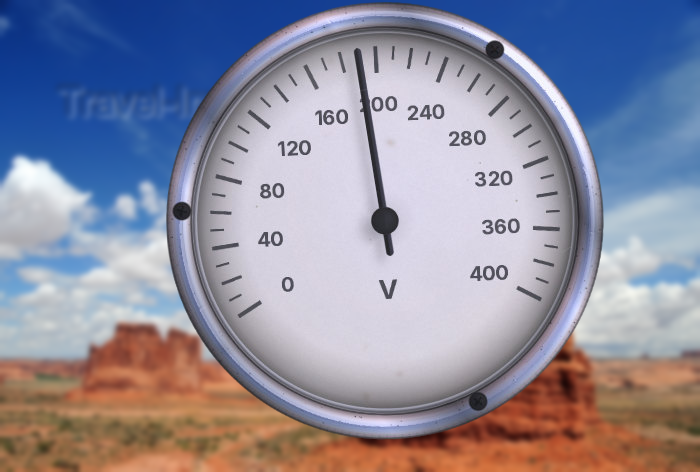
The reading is 190 V
